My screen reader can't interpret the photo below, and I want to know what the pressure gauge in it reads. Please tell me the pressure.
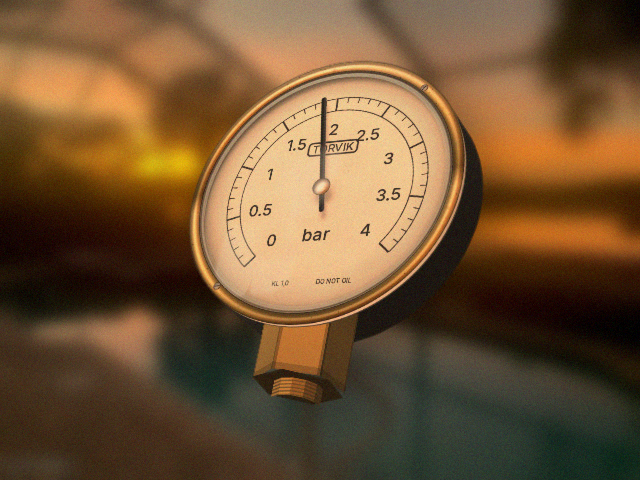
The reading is 1.9 bar
